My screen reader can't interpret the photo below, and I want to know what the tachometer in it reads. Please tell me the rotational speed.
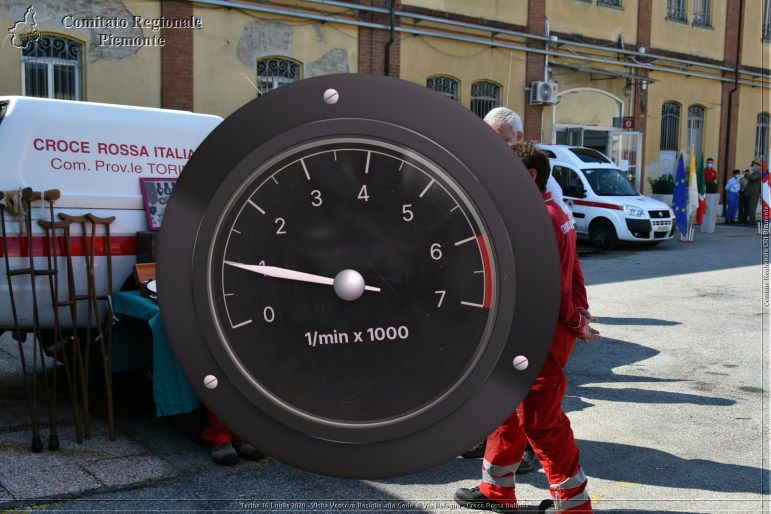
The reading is 1000 rpm
